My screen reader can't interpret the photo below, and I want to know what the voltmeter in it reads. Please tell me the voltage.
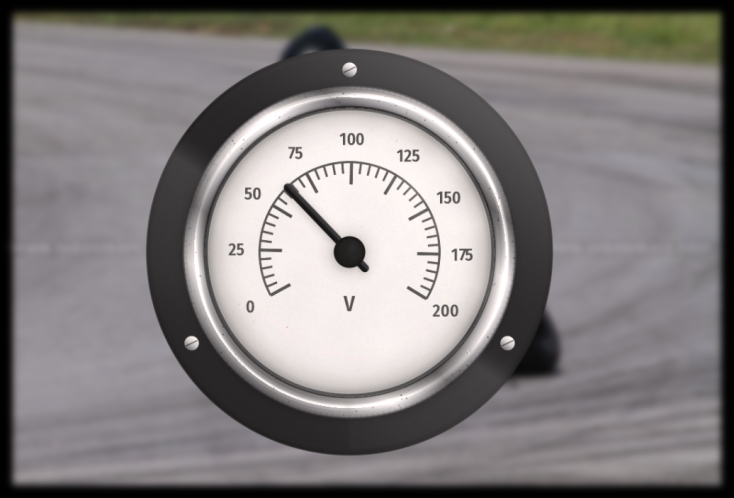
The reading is 62.5 V
